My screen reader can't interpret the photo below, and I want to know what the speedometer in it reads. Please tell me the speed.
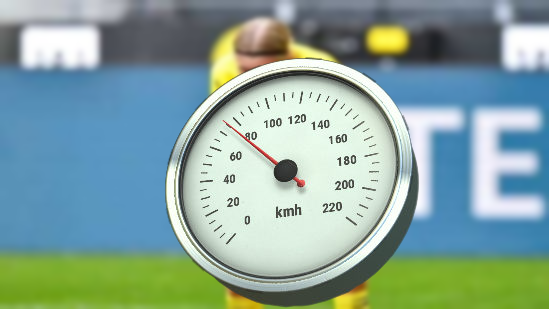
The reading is 75 km/h
